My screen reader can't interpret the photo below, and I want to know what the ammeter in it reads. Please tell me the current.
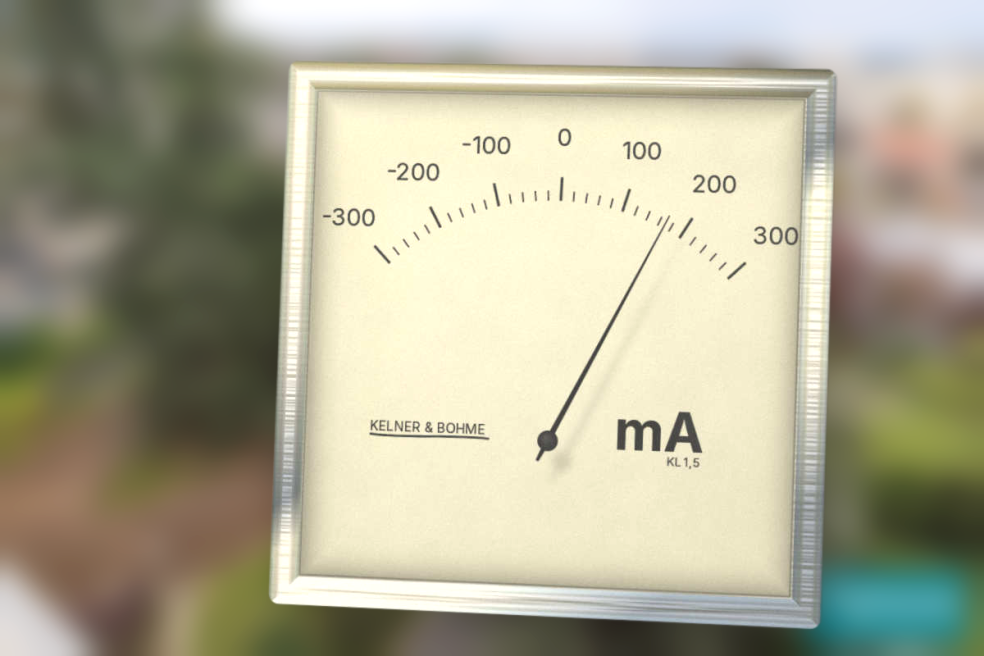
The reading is 170 mA
